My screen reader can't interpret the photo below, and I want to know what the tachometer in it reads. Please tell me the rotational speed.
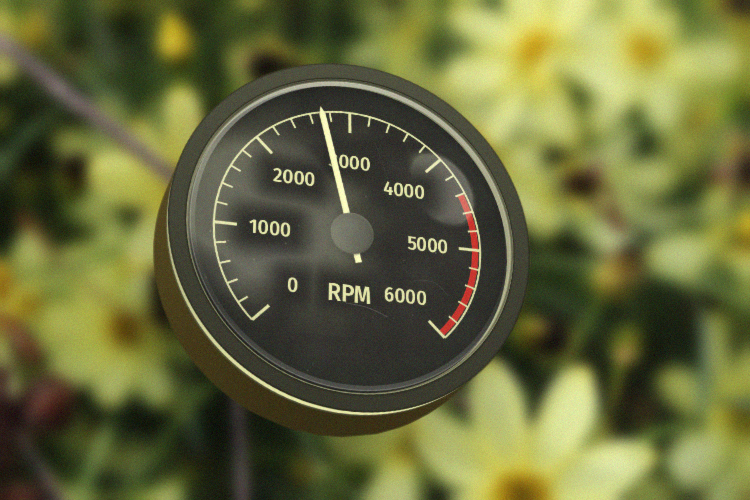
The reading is 2700 rpm
